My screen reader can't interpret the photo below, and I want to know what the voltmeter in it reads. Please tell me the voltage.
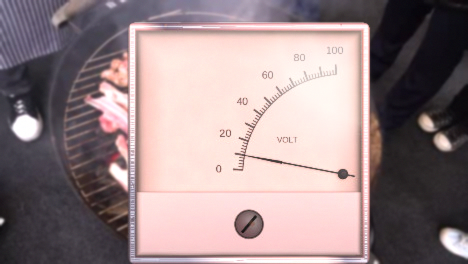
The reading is 10 V
